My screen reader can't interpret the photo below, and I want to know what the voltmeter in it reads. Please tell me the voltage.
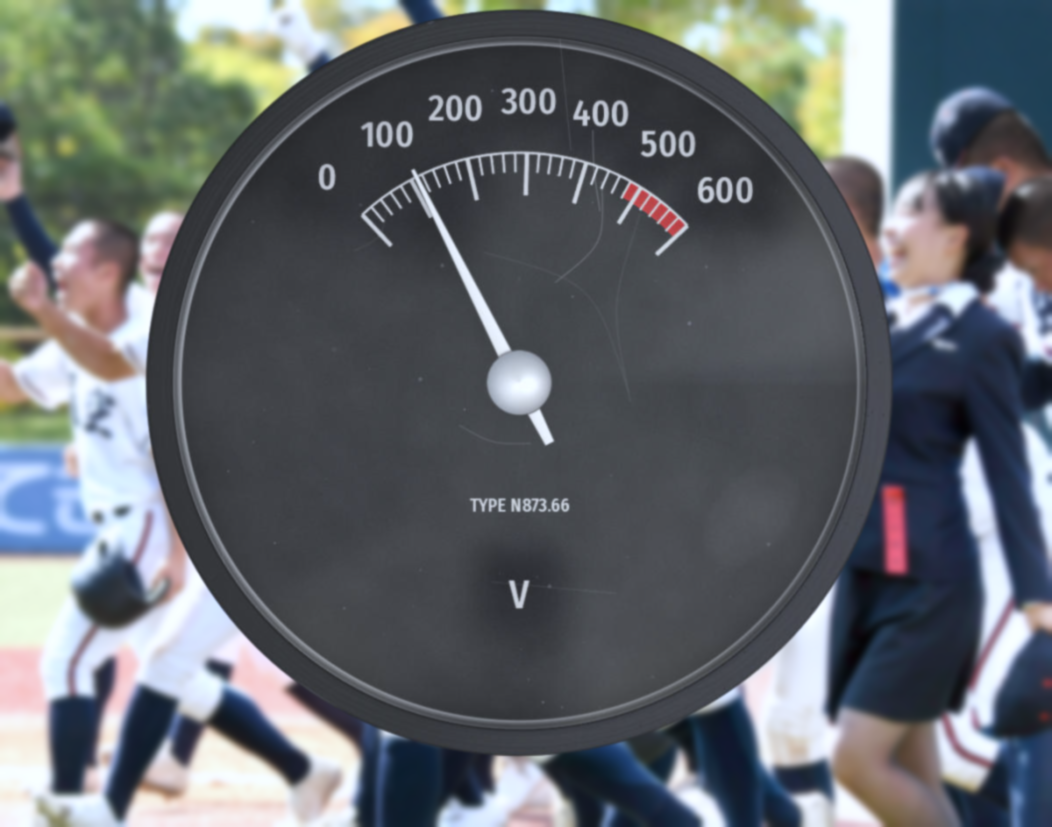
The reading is 110 V
